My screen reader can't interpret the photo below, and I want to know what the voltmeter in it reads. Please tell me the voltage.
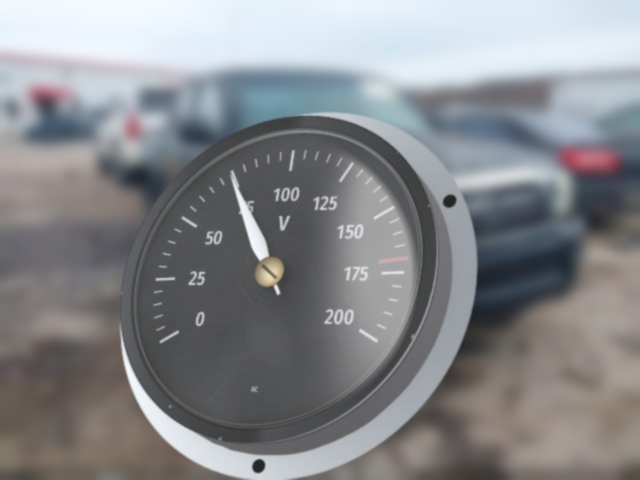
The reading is 75 V
